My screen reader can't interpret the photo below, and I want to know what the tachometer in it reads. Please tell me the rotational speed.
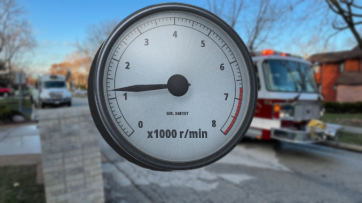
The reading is 1200 rpm
